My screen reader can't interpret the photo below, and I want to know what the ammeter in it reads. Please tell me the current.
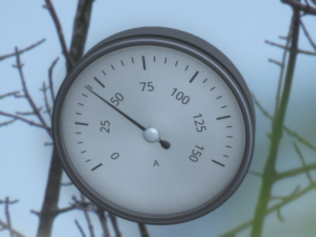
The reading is 45 A
